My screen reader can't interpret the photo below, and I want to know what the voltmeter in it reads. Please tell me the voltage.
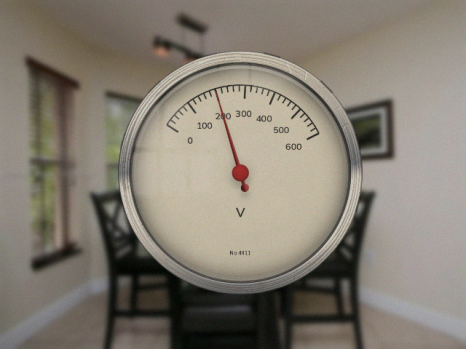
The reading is 200 V
